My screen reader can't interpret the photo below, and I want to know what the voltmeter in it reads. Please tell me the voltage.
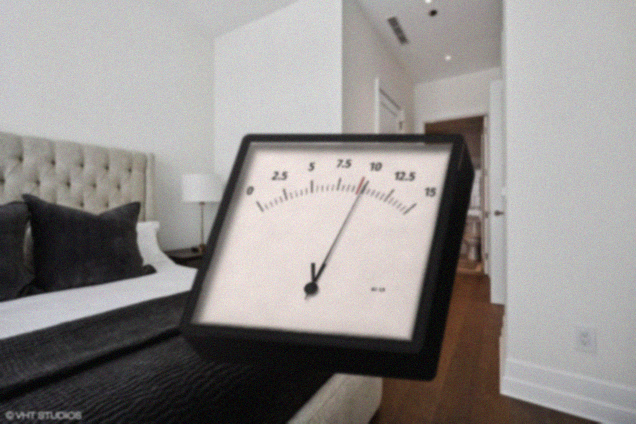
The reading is 10 V
